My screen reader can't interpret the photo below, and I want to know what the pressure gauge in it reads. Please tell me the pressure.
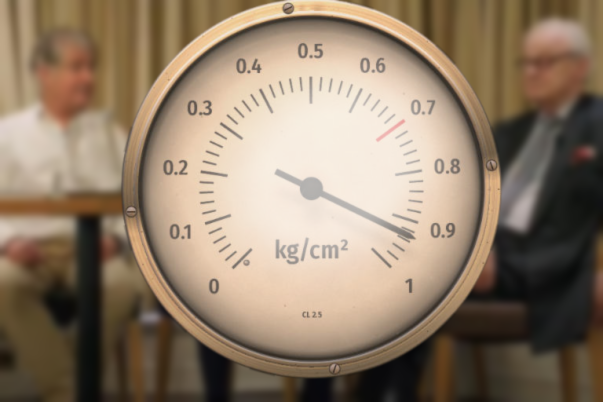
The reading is 0.93 kg/cm²
